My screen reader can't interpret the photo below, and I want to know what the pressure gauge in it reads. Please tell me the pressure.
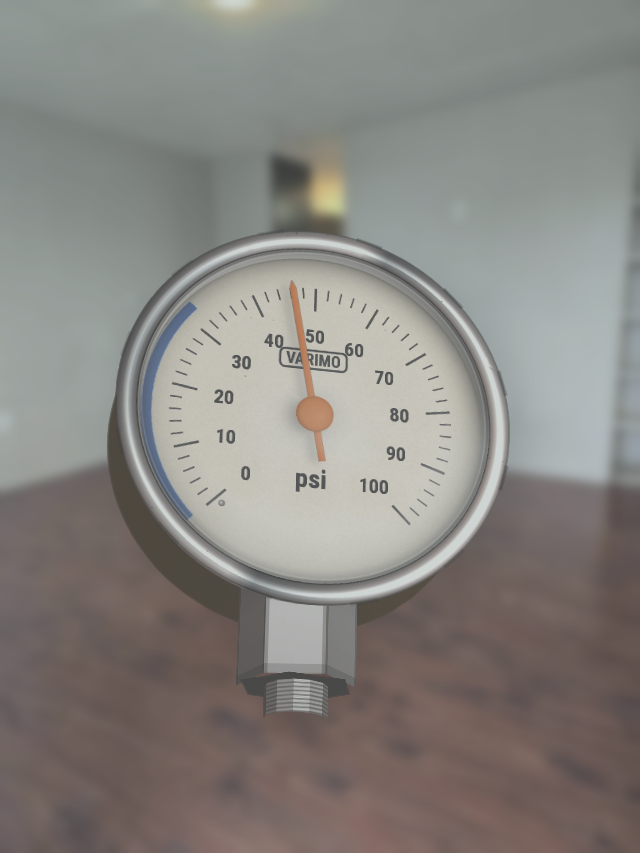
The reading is 46 psi
